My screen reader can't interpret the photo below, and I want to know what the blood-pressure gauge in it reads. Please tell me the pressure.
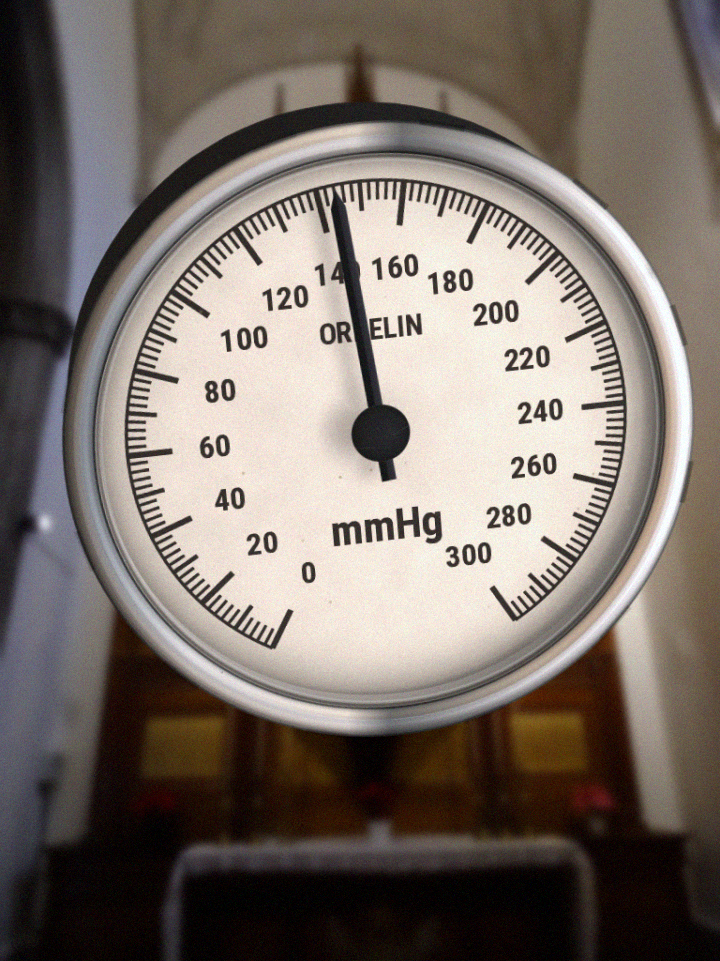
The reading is 144 mmHg
